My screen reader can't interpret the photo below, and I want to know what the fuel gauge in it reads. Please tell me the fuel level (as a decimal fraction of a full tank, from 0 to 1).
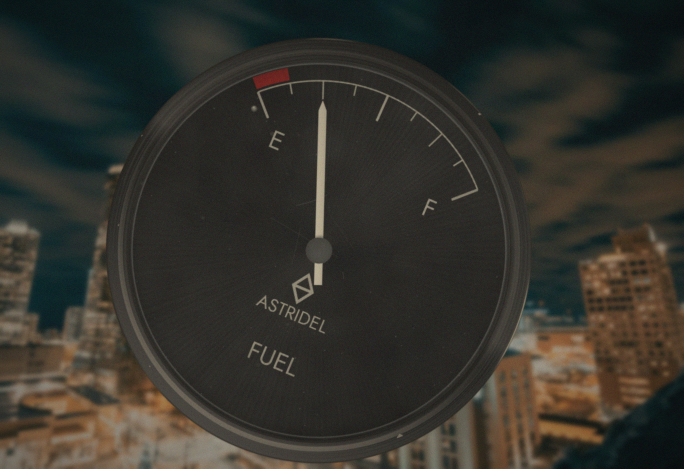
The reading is 0.25
